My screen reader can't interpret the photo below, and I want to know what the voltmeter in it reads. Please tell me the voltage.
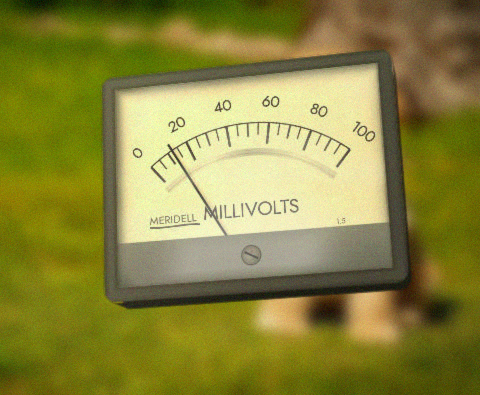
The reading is 12.5 mV
